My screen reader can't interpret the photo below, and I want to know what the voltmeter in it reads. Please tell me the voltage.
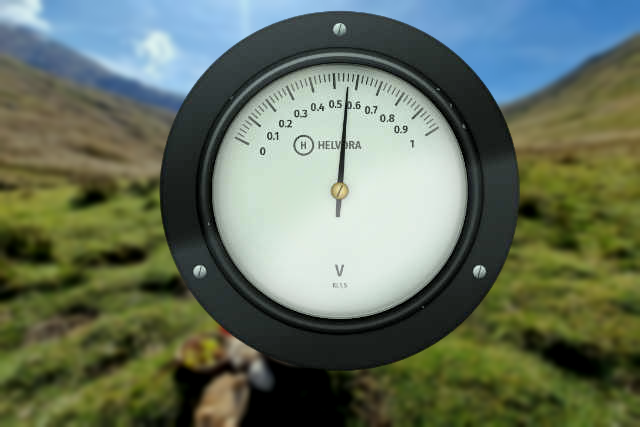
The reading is 0.56 V
